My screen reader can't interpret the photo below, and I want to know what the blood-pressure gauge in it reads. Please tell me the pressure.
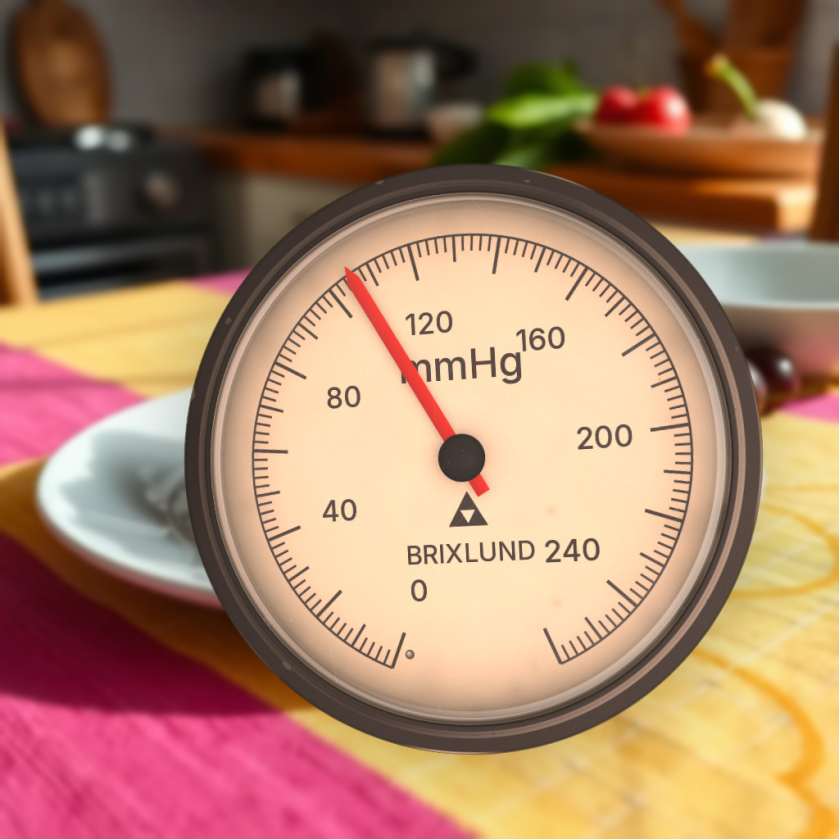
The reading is 106 mmHg
